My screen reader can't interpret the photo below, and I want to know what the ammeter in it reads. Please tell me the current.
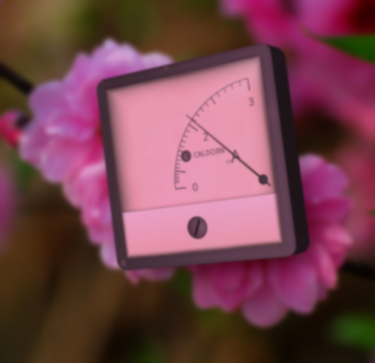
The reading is 2.1 A
